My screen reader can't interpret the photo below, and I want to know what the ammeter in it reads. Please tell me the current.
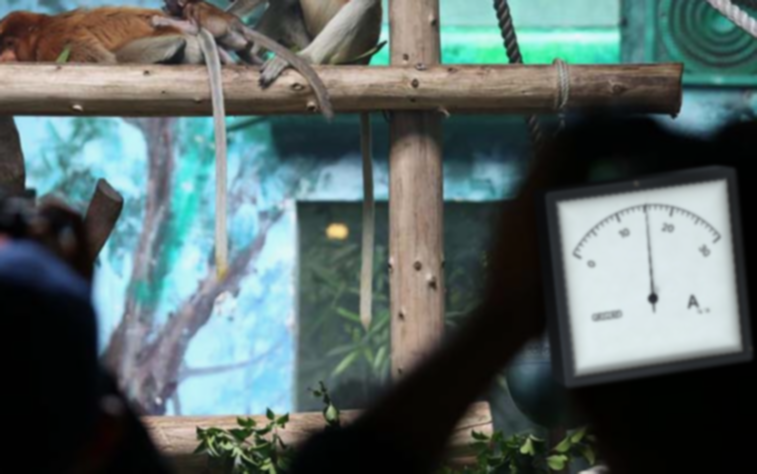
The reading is 15 A
